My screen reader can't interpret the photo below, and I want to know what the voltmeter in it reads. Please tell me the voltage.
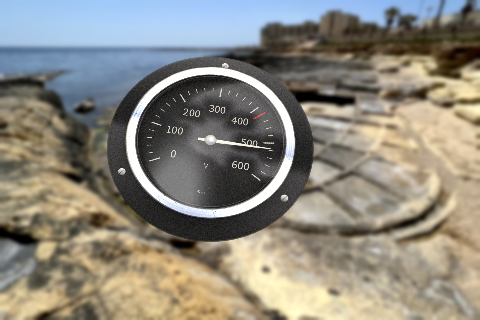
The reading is 520 V
